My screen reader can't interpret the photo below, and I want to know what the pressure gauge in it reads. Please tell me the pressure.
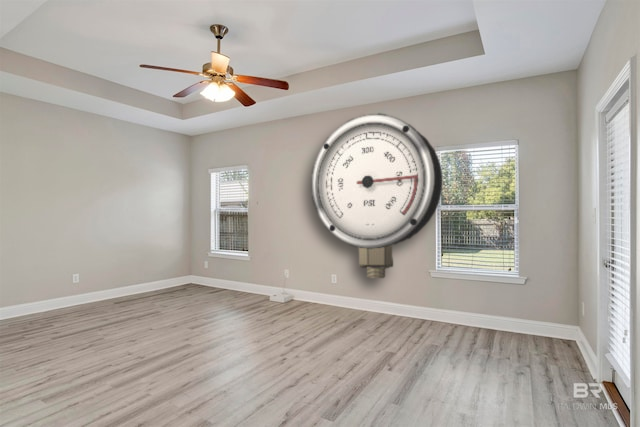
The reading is 500 psi
